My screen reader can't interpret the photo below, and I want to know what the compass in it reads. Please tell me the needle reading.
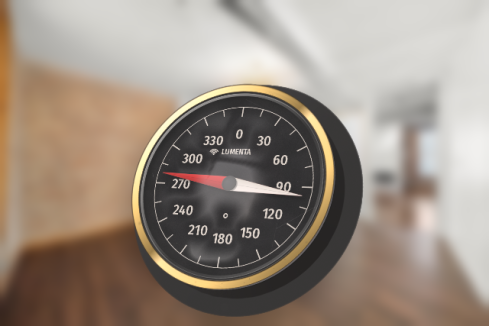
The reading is 277.5 °
